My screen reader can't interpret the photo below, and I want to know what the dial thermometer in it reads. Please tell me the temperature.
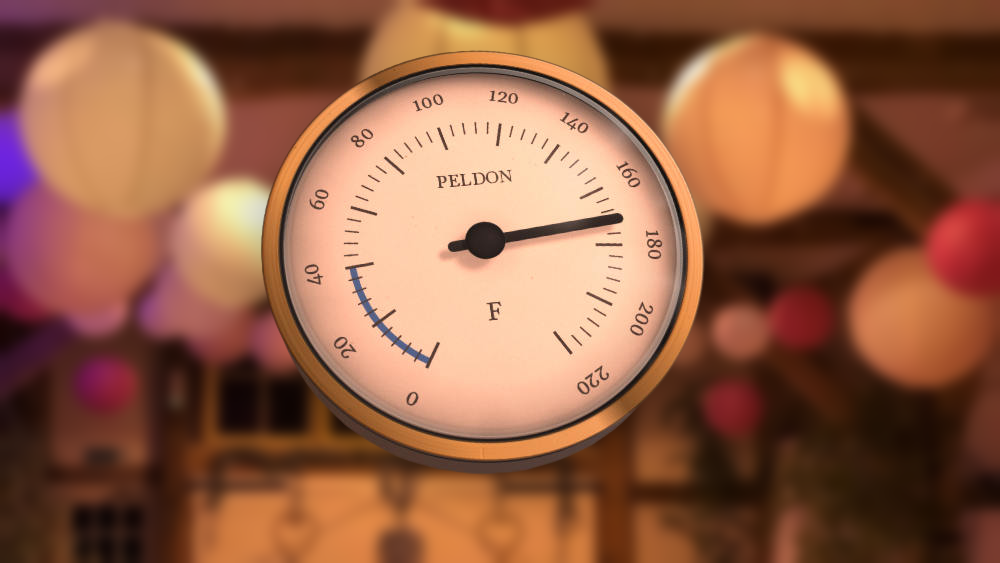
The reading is 172 °F
